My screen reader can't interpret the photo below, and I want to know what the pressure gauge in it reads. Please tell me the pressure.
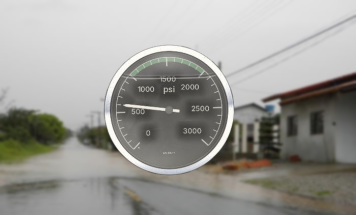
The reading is 600 psi
